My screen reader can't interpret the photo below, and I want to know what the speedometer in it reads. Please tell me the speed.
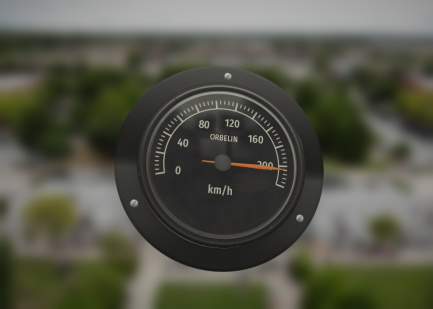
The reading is 204 km/h
